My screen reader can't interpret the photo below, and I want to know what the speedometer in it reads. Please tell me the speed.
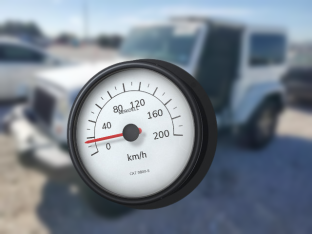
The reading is 15 km/h
